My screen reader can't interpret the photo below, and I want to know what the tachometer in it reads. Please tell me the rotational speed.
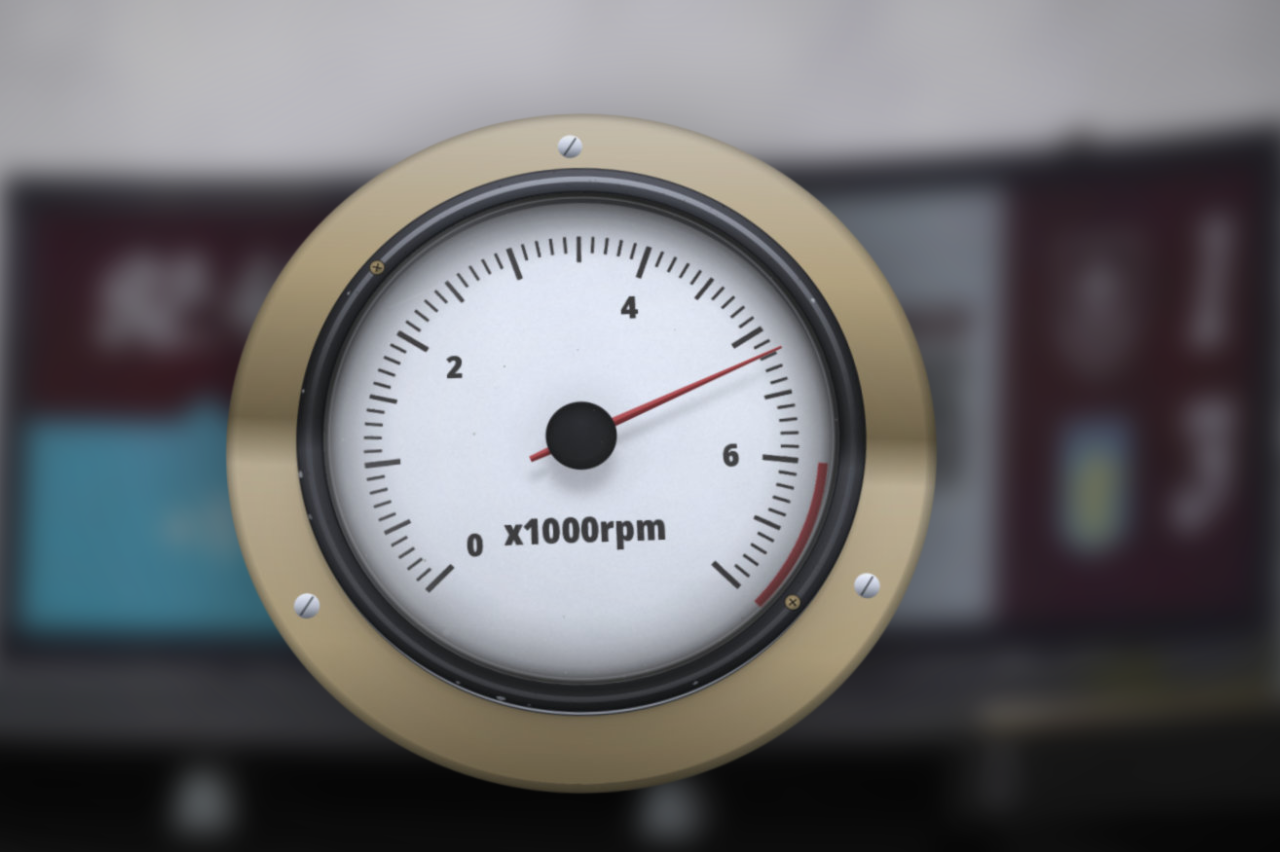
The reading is 5200 rpm
